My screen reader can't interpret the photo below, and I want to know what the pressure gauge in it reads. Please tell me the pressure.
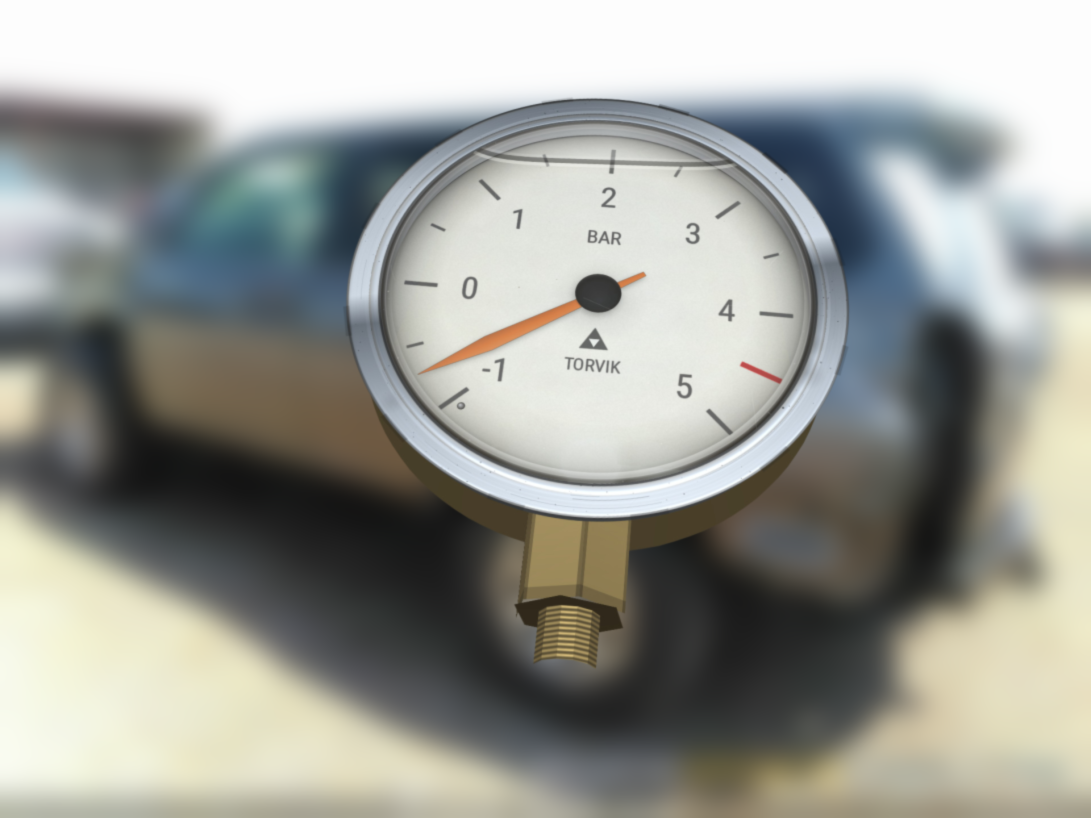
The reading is -0.75 bar
